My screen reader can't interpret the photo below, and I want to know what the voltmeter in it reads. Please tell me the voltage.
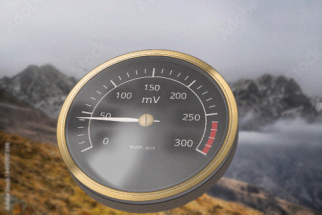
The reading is 40 mV
